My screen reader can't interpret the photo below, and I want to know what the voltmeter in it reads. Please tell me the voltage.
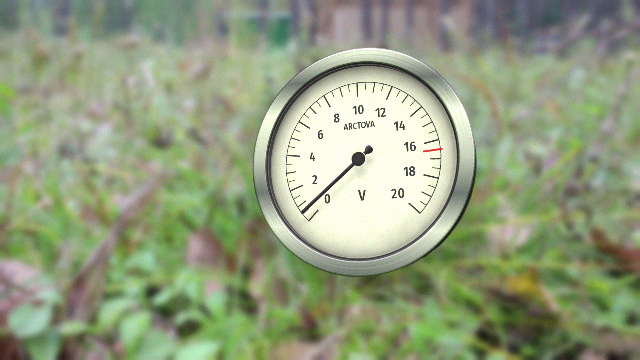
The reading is 0.5 V
